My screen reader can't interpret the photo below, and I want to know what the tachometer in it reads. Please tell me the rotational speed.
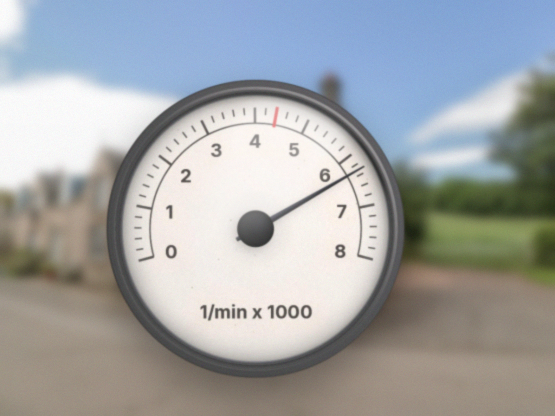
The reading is 6300 rpm
